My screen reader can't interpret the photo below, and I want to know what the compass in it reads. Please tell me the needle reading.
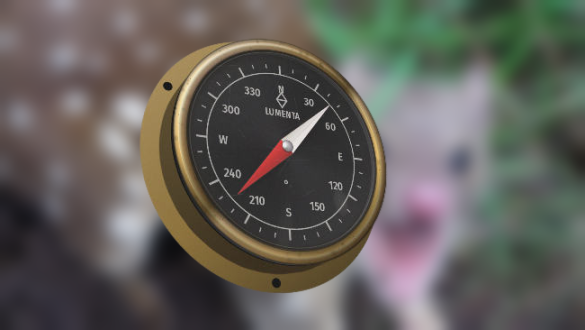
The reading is 225 °
